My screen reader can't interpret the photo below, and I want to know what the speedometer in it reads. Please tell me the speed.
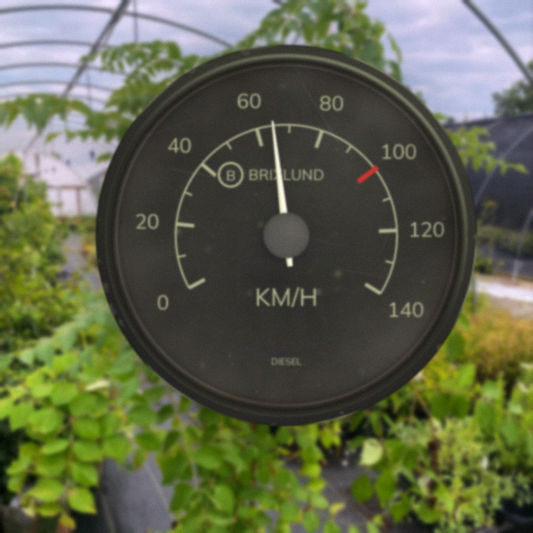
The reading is 65 km/h
